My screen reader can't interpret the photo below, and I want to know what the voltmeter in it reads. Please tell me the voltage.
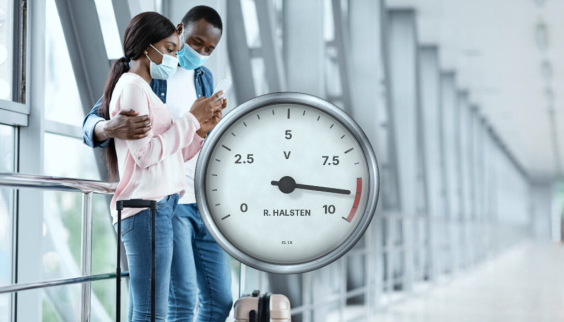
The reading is 9 V
